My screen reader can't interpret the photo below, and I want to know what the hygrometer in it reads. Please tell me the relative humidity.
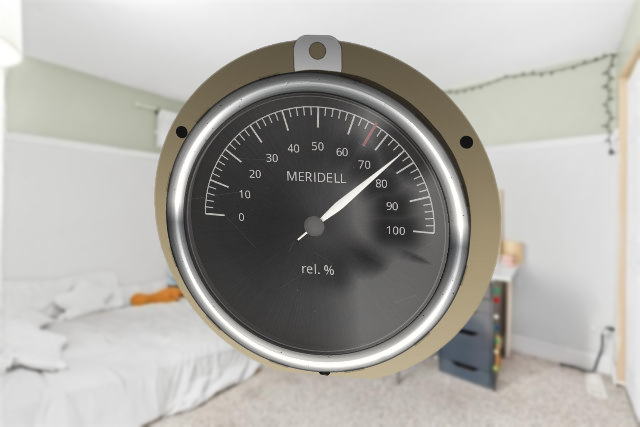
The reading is 76 %
